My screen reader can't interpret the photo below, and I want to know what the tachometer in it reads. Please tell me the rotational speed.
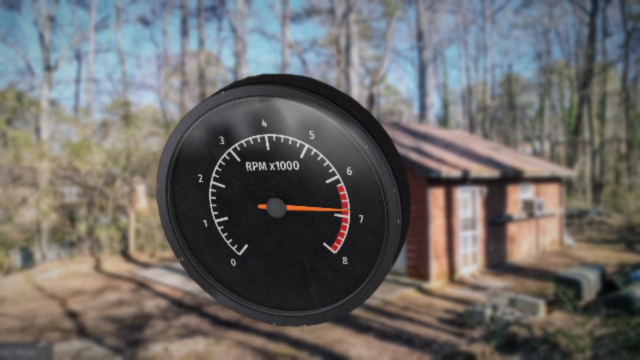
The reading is 6800 rpm
